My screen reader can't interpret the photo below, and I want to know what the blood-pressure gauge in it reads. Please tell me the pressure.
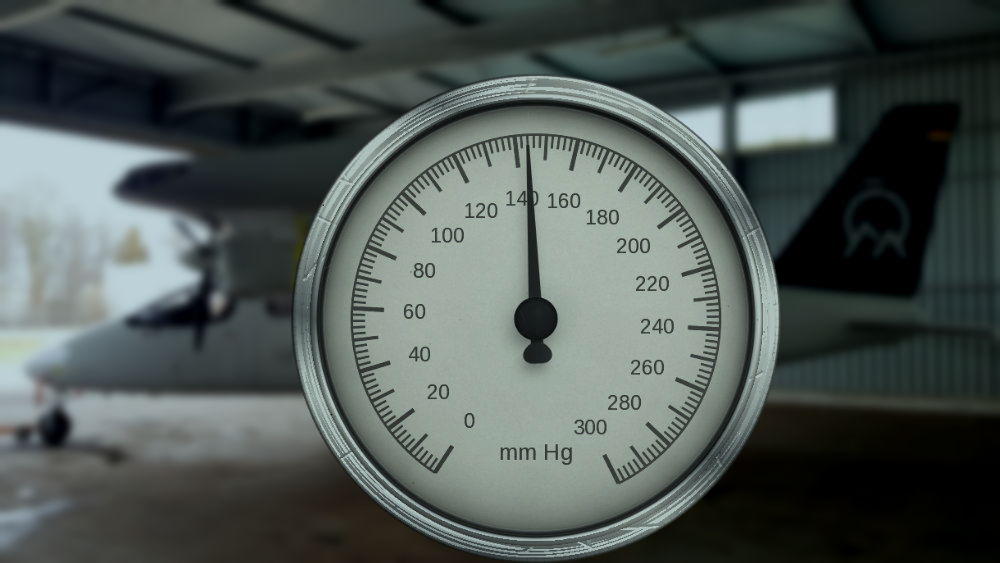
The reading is 144 mmHg
